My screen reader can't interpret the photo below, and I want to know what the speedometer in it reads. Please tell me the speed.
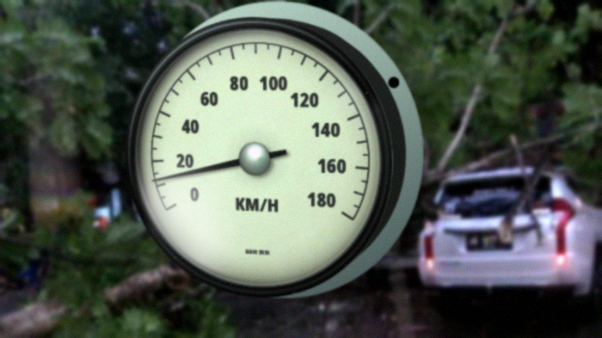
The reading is 12.5 km/h
